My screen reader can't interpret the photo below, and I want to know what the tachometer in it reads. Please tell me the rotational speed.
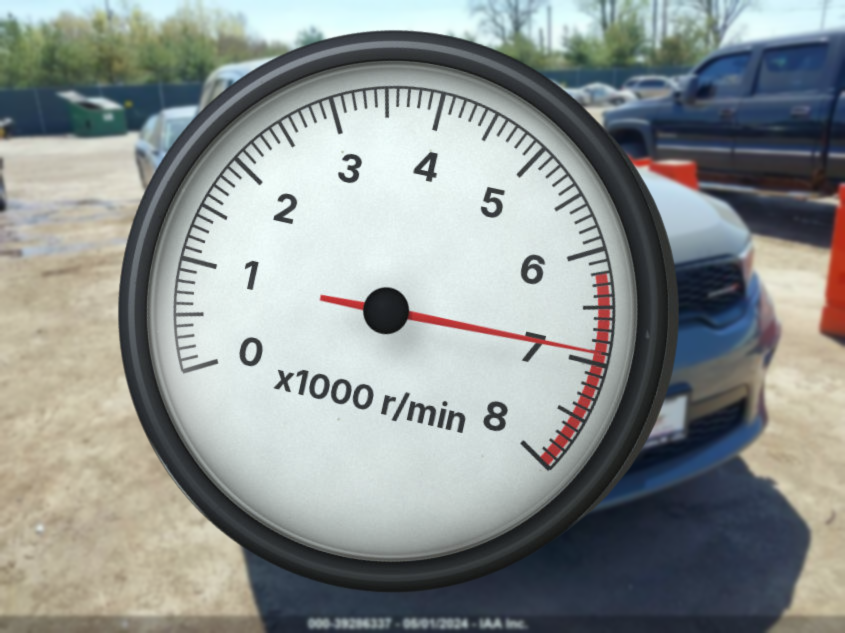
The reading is 6900 rpm
